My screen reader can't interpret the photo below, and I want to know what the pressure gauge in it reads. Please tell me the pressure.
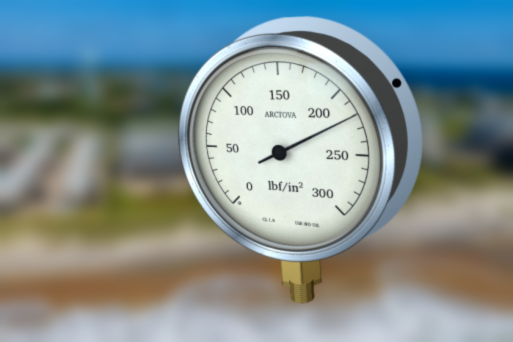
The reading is 220 psi
